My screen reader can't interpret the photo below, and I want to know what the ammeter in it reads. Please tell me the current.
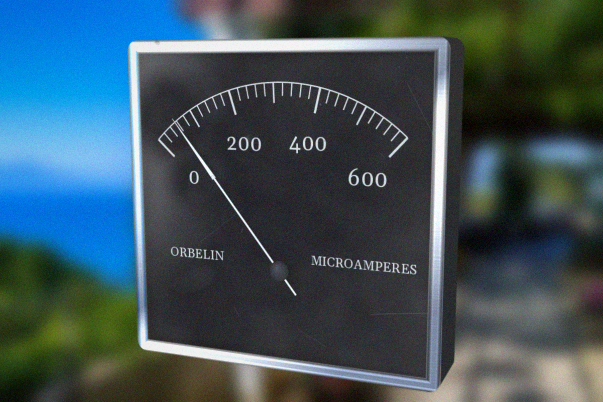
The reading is 60 µA
